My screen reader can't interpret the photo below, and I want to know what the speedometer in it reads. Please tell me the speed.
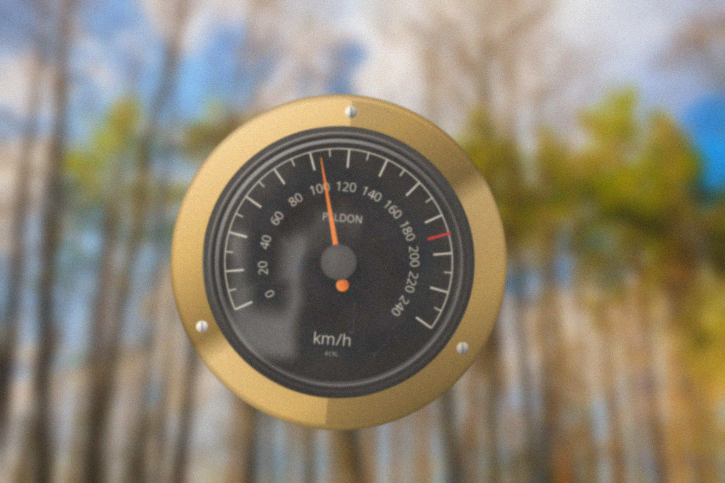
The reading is 105 km/h
